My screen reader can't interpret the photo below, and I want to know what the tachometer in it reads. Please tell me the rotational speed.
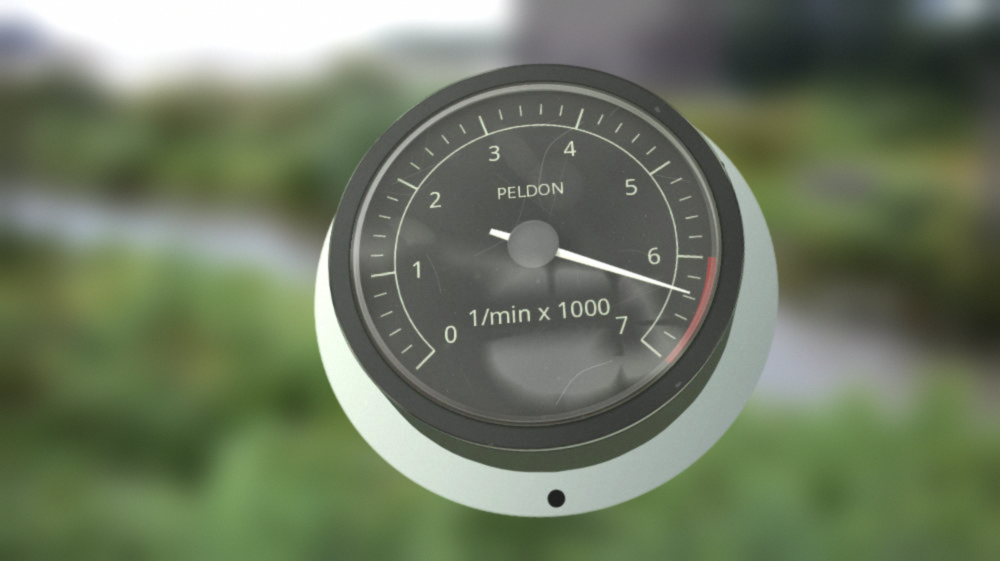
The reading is 6400 rpm
